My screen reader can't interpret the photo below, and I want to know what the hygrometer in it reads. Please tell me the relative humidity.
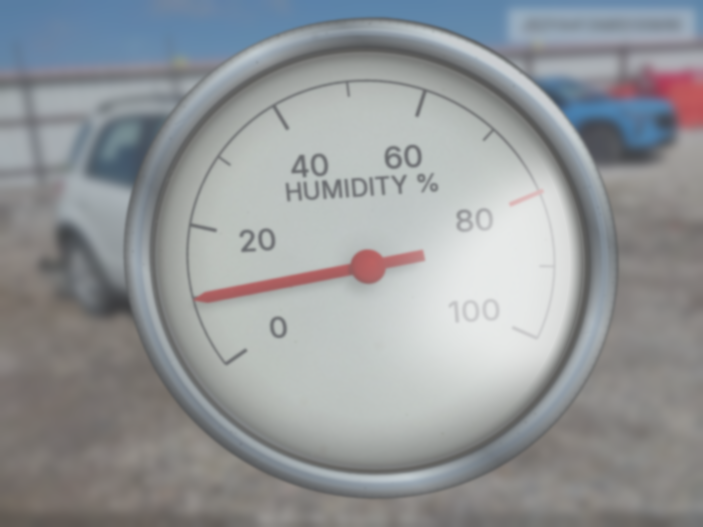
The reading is 10 %
